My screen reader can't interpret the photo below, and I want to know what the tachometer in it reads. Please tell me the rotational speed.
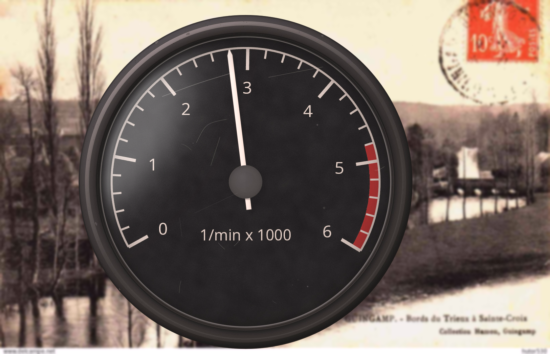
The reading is 2800 rpm
